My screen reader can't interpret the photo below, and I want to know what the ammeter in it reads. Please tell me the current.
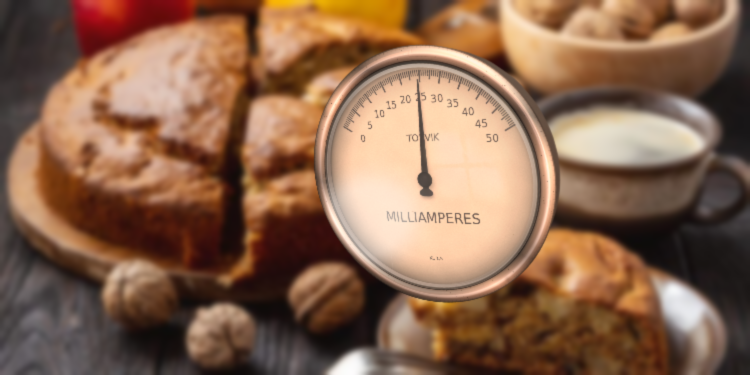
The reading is 25 mA
